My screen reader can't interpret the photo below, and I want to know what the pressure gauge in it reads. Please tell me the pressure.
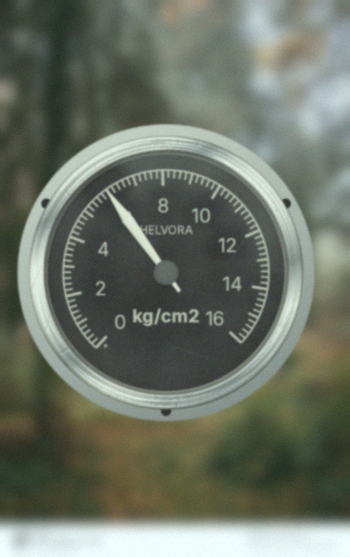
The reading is 6 kg/cm²
